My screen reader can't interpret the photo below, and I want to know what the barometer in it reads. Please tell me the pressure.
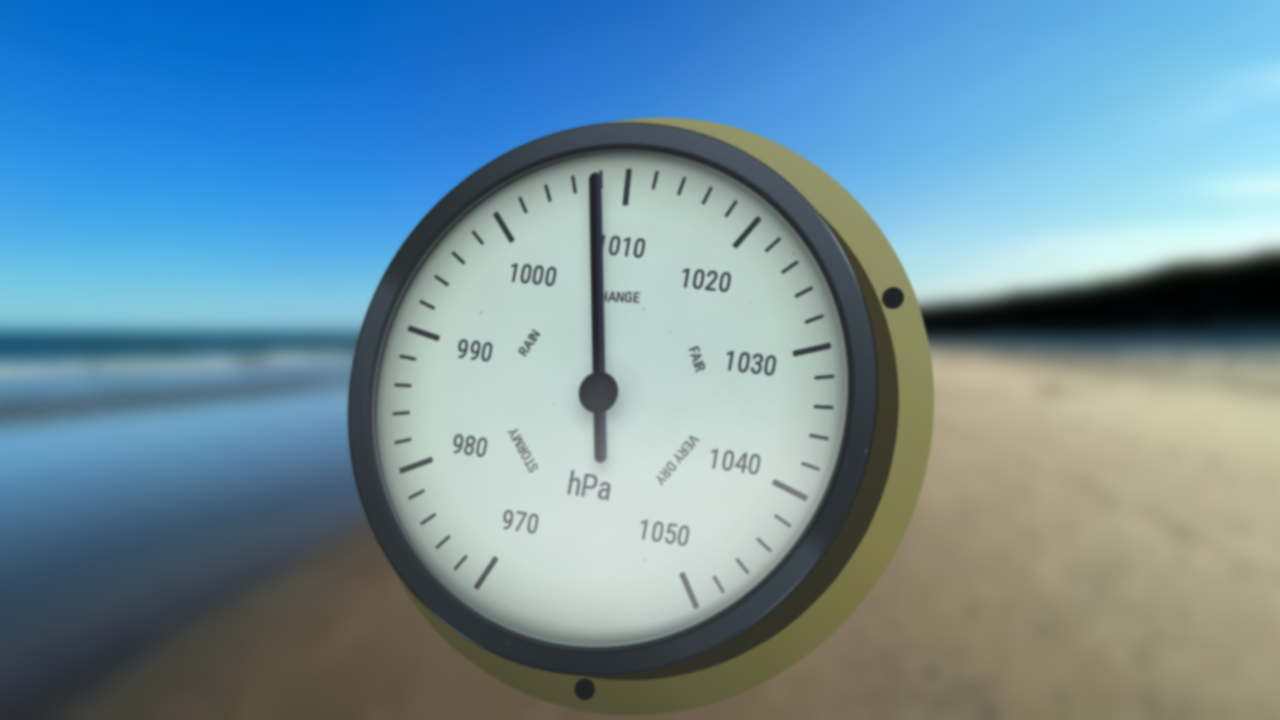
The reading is 1008 hPa
